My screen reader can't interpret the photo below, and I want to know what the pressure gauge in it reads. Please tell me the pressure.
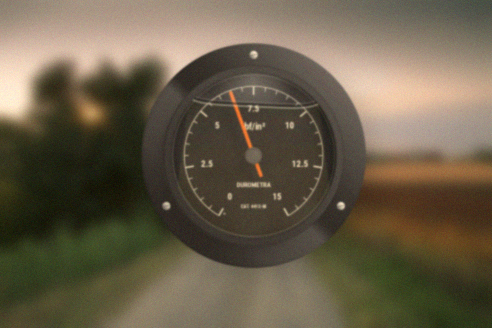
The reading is 6.5 psi
